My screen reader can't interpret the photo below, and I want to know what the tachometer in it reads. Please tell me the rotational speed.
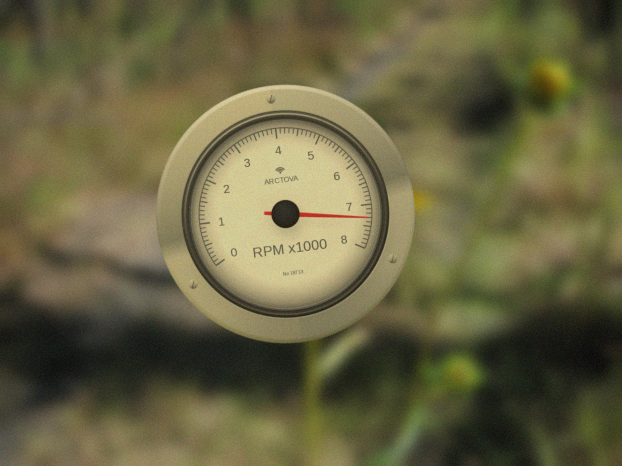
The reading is 7300 rpm
